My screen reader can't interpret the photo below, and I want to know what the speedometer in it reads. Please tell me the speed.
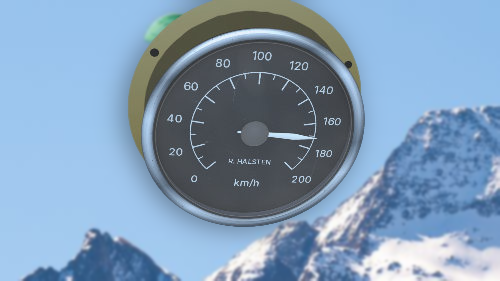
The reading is 170 km/h
